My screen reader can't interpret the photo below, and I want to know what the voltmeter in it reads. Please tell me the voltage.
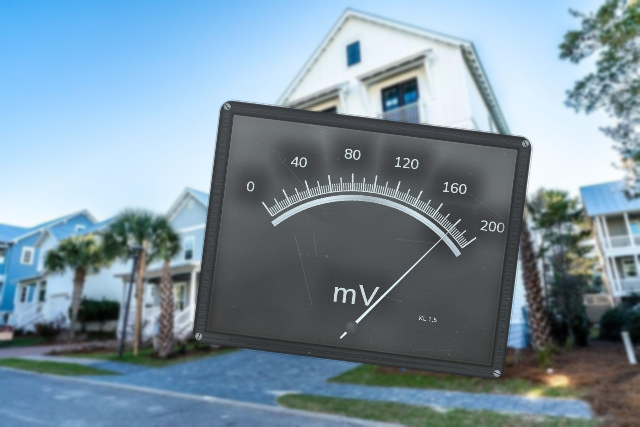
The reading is 180 mV
